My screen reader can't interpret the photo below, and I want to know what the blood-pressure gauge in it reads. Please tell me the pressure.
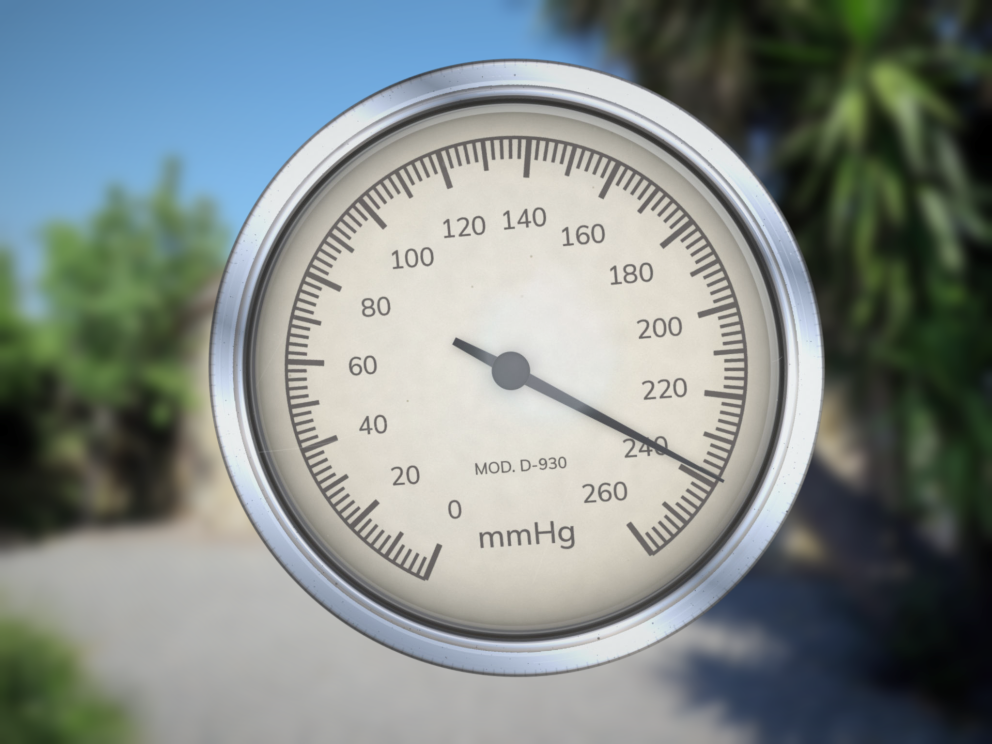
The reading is 238 mmHg
